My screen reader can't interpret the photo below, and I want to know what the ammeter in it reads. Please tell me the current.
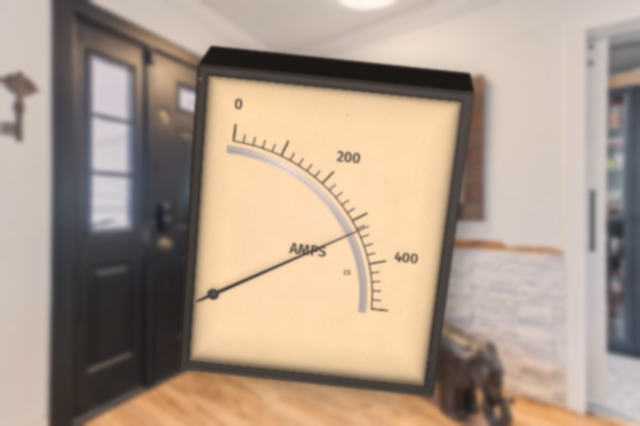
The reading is 320 A
